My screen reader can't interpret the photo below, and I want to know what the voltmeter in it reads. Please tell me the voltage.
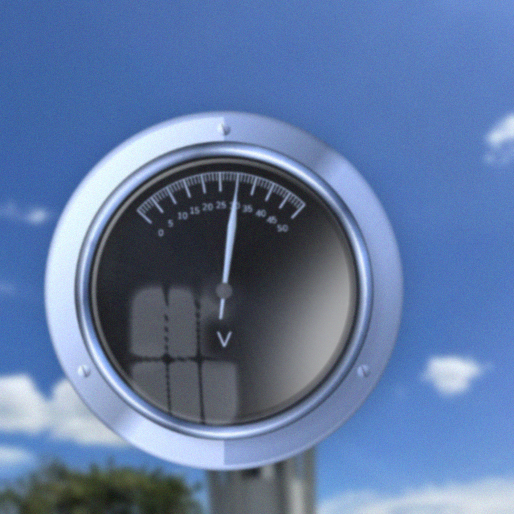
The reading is 30 V
